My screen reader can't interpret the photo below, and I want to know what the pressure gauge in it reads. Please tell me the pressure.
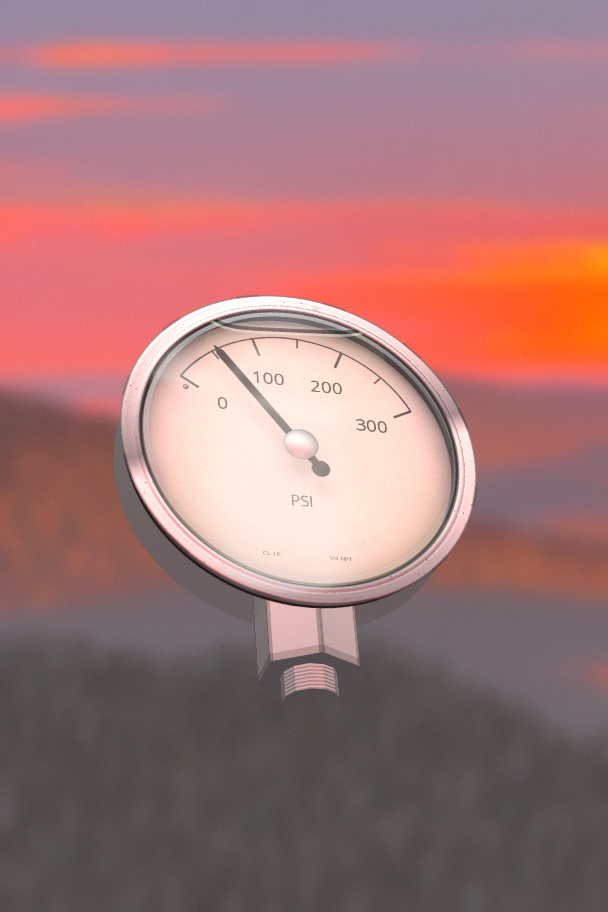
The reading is 50 psi
